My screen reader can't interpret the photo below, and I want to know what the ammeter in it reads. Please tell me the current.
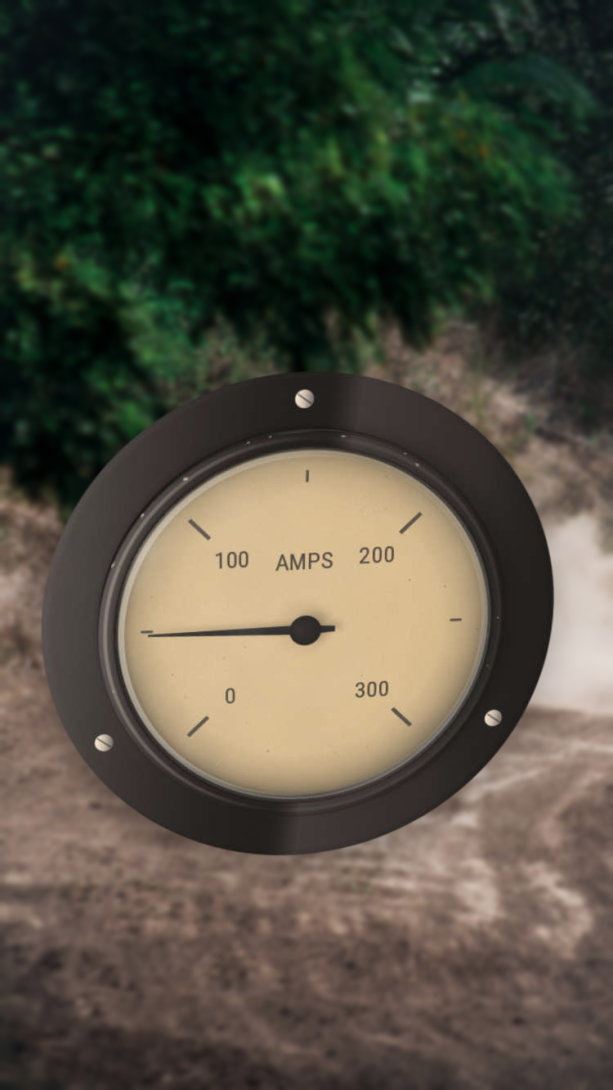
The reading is 50 A
